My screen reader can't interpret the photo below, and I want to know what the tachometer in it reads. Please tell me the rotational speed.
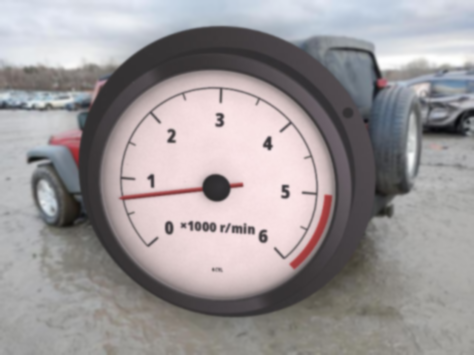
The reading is 750 rpm
